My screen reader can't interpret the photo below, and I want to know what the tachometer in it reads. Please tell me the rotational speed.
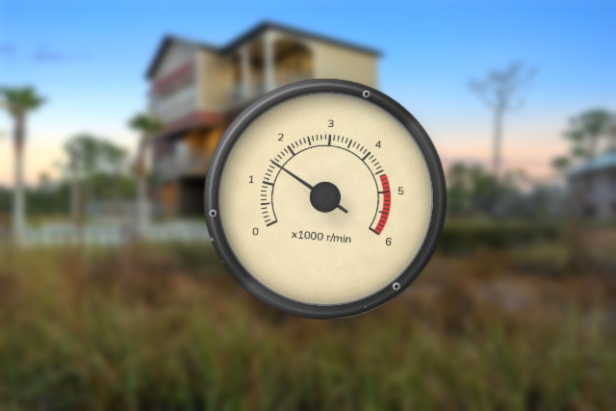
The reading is 1500 rpm
